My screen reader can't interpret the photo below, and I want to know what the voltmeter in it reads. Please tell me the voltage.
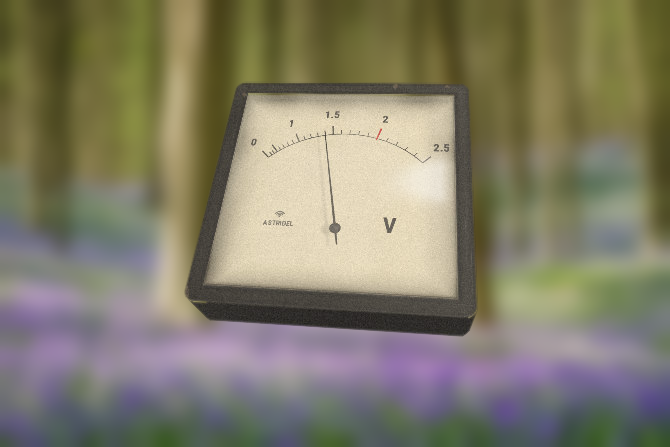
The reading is 1.4 V
